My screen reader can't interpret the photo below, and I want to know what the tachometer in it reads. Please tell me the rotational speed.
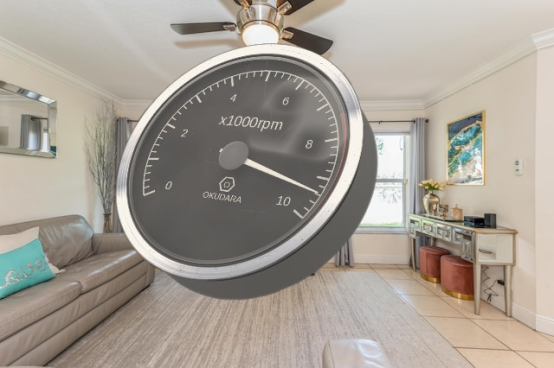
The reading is 9400 rpm
